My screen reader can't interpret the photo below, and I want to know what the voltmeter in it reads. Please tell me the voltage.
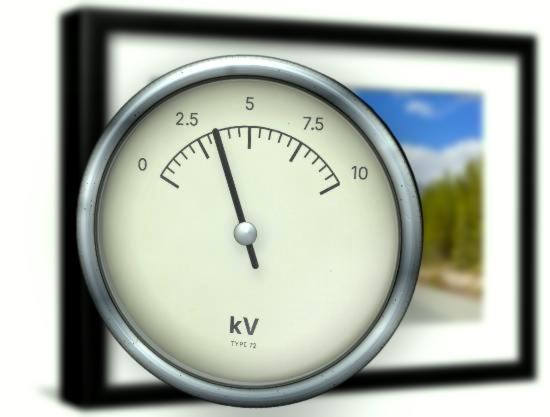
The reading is 3.5 kV
